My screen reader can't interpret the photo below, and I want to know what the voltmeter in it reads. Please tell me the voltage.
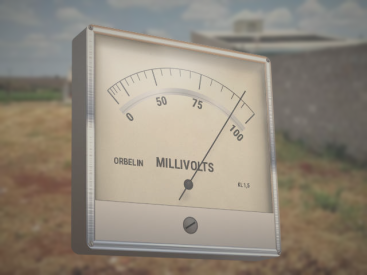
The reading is 92.5 mV
